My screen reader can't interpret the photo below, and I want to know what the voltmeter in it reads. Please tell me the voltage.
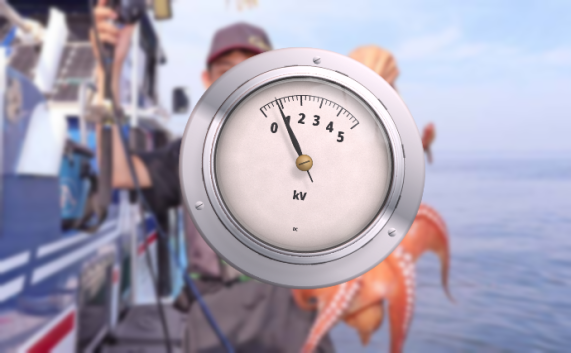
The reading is 0.8 kV
